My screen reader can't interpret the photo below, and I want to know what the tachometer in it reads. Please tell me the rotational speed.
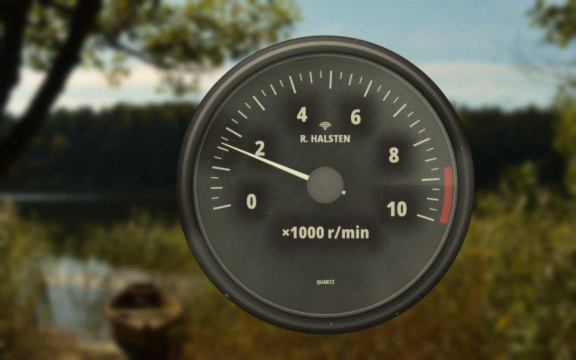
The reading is 1625 rpm
